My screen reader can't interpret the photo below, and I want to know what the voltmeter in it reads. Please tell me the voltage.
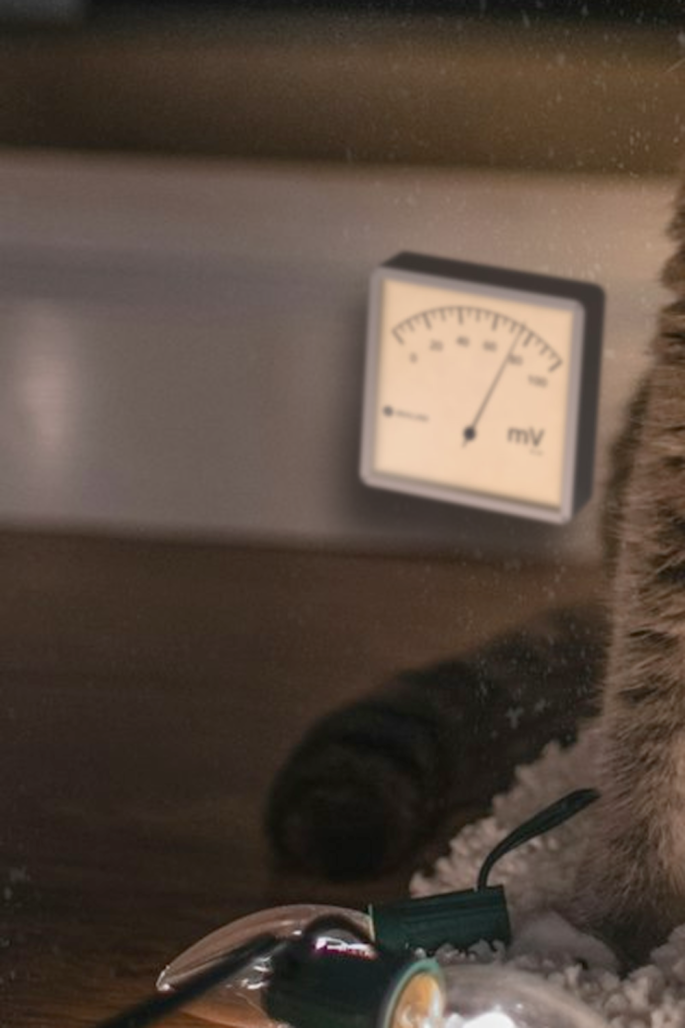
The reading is 75 mV
